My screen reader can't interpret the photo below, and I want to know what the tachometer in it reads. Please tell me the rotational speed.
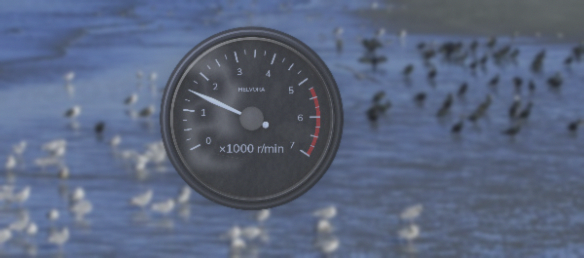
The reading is 1500 rpm
